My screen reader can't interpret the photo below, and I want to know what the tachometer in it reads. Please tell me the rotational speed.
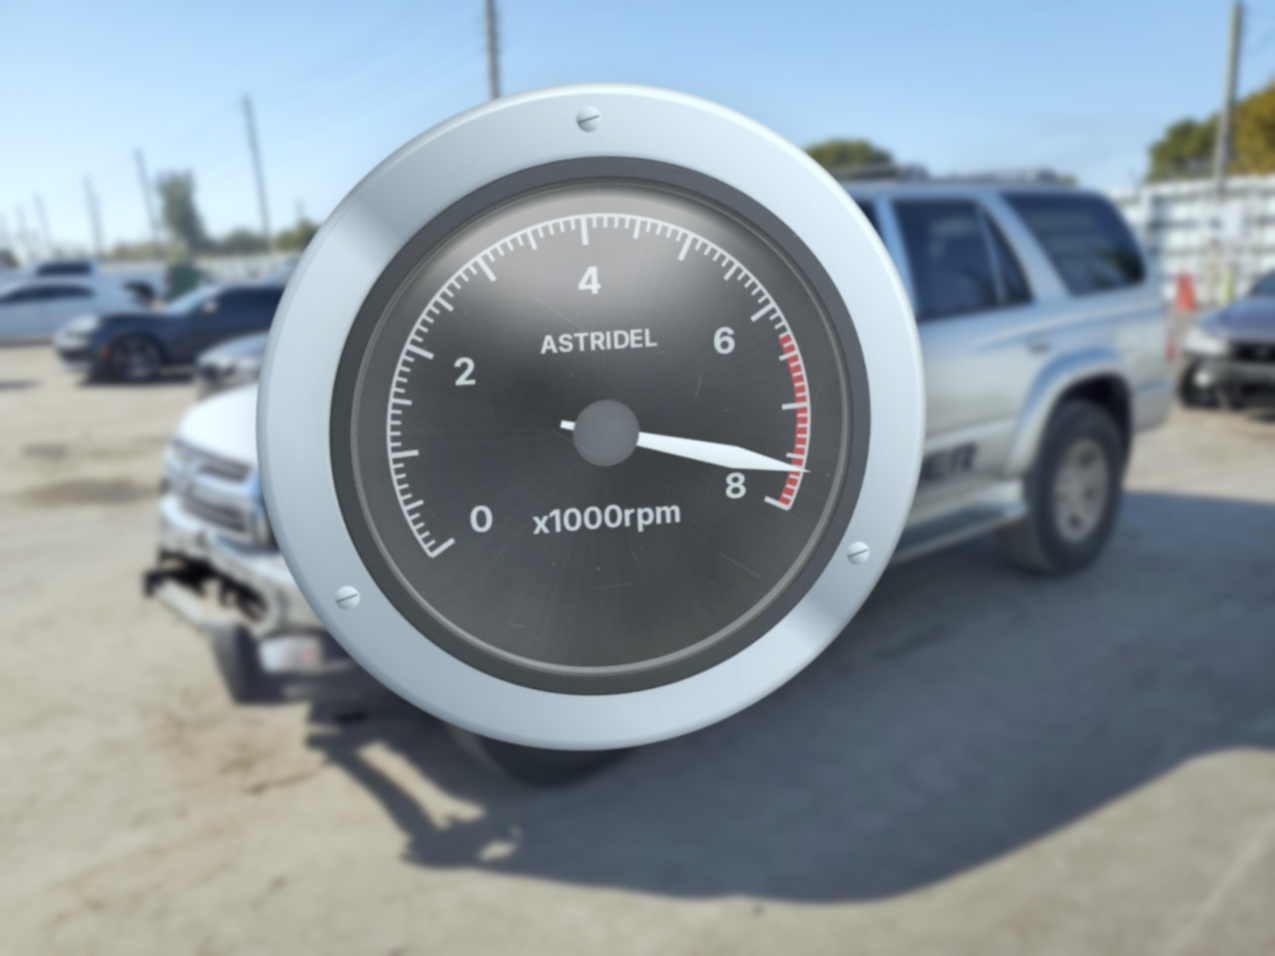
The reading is 7600 rpm
